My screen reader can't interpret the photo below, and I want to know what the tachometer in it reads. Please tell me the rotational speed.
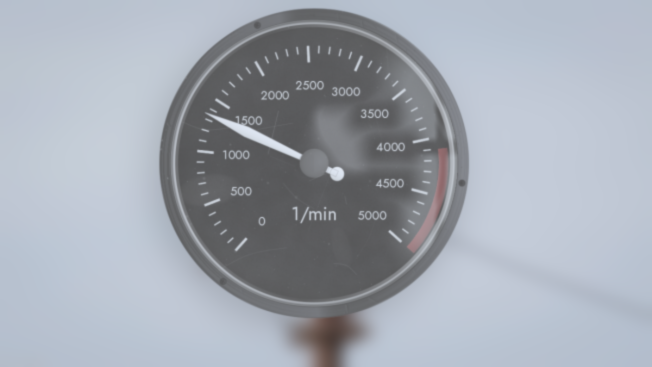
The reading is 1350 rpm
